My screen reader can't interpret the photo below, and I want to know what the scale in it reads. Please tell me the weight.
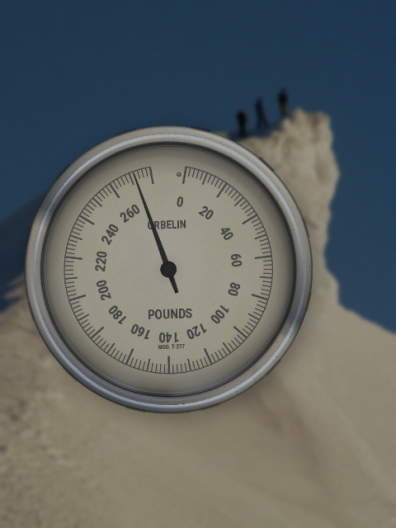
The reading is 272 lb
